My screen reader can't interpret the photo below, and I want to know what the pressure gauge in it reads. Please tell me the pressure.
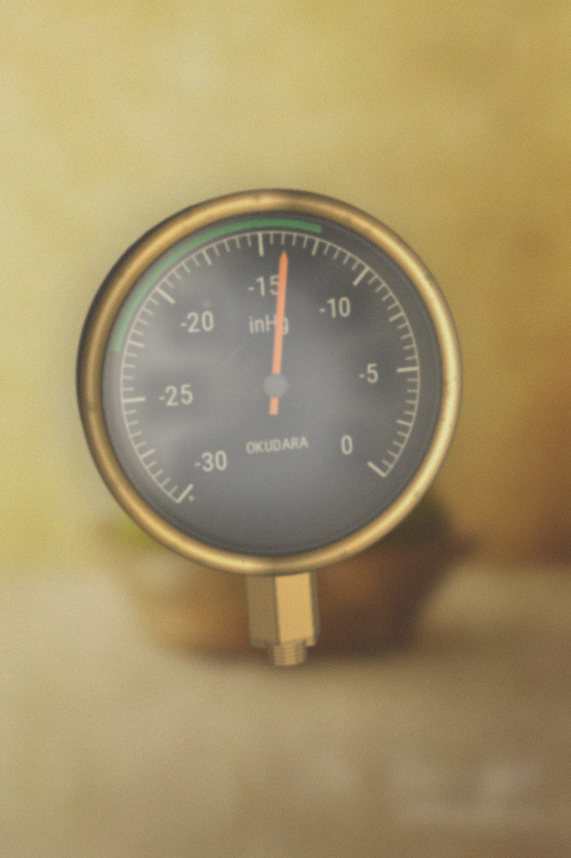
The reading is -14 inHg
